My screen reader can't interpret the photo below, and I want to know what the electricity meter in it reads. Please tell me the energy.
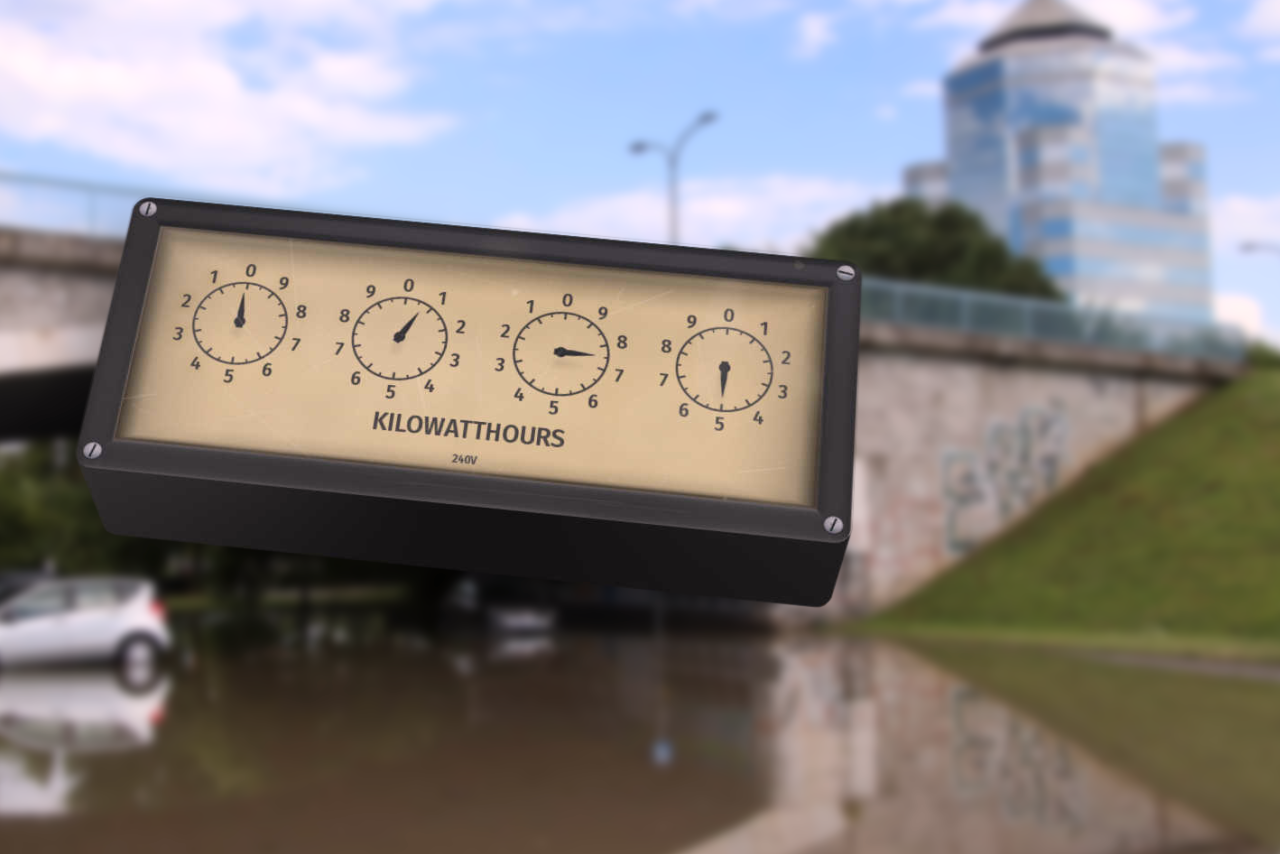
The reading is 75 kWh
